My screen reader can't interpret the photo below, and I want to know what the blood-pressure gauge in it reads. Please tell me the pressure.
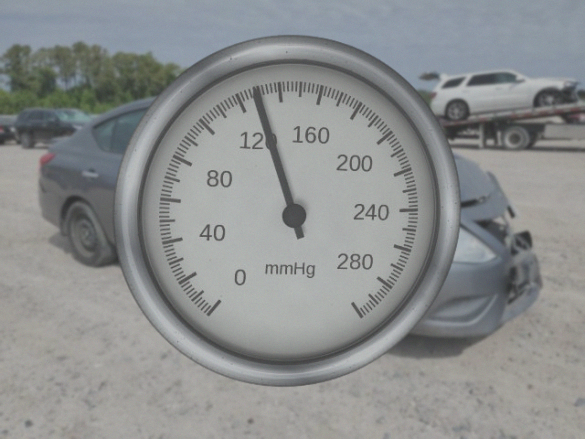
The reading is 128 mmHg
